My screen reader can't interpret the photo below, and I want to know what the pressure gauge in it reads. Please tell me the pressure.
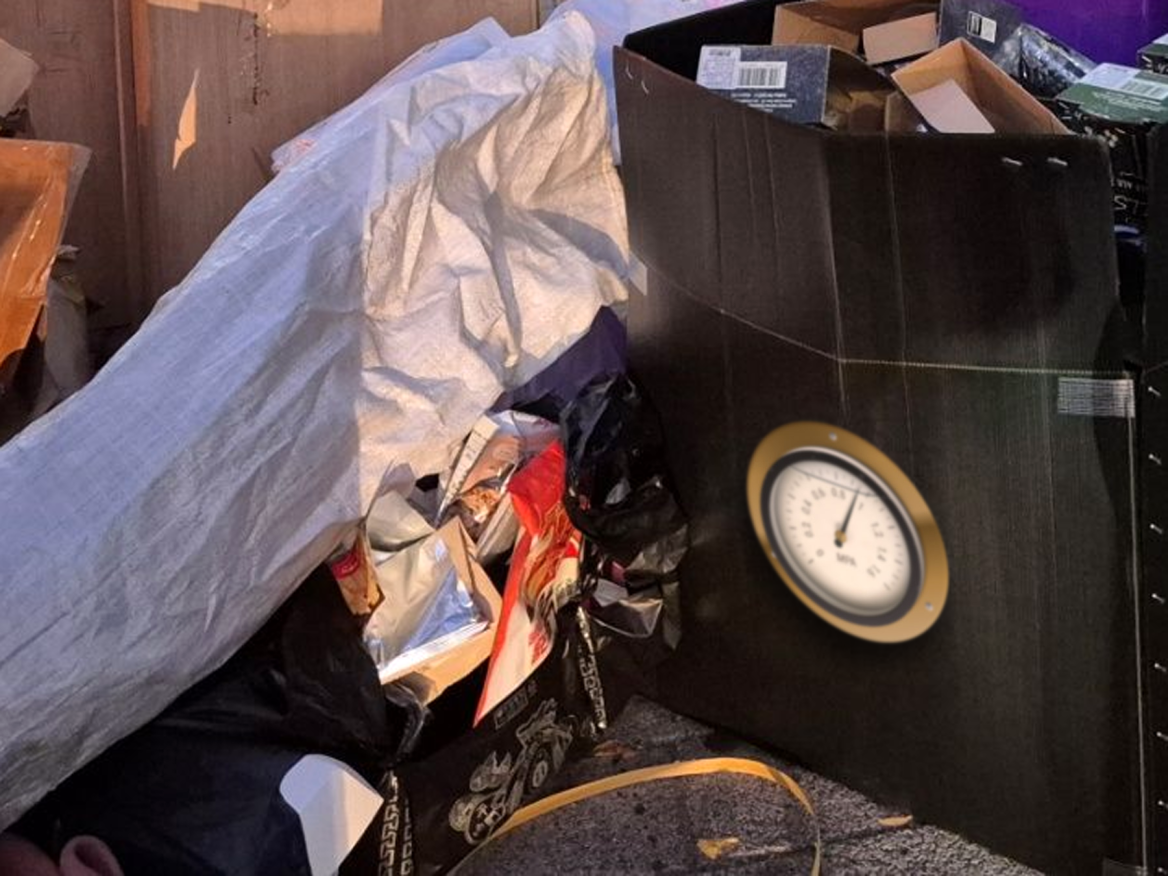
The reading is 0.95 MPa
